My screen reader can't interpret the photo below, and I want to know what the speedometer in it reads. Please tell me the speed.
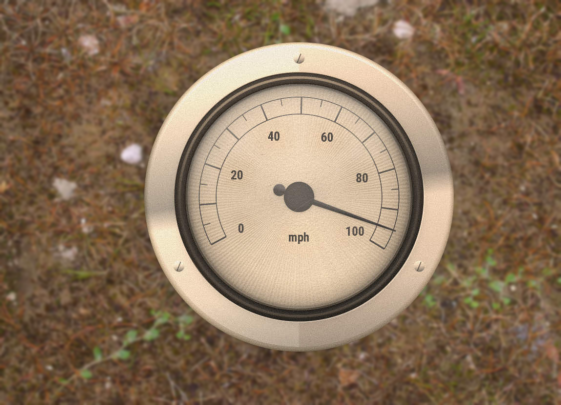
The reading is 95 mph
